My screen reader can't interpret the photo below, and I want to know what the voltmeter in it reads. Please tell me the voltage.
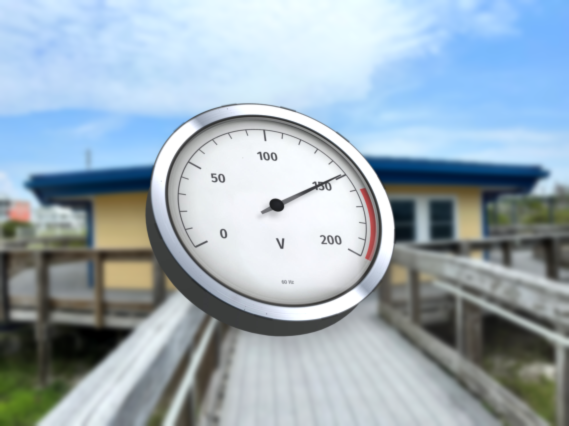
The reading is 150 V
